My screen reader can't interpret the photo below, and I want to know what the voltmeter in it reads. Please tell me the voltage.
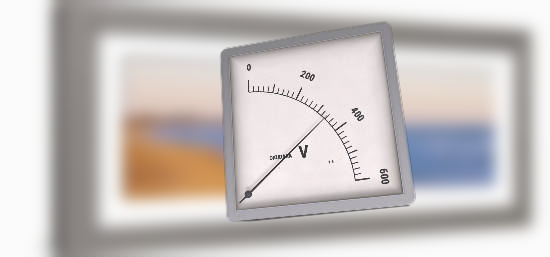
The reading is 340 V
